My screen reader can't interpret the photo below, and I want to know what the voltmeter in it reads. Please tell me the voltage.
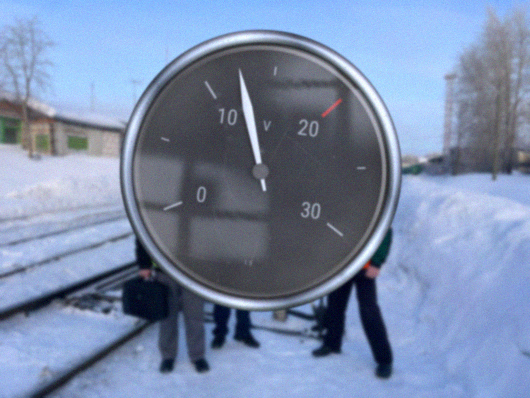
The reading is 12.5 V
